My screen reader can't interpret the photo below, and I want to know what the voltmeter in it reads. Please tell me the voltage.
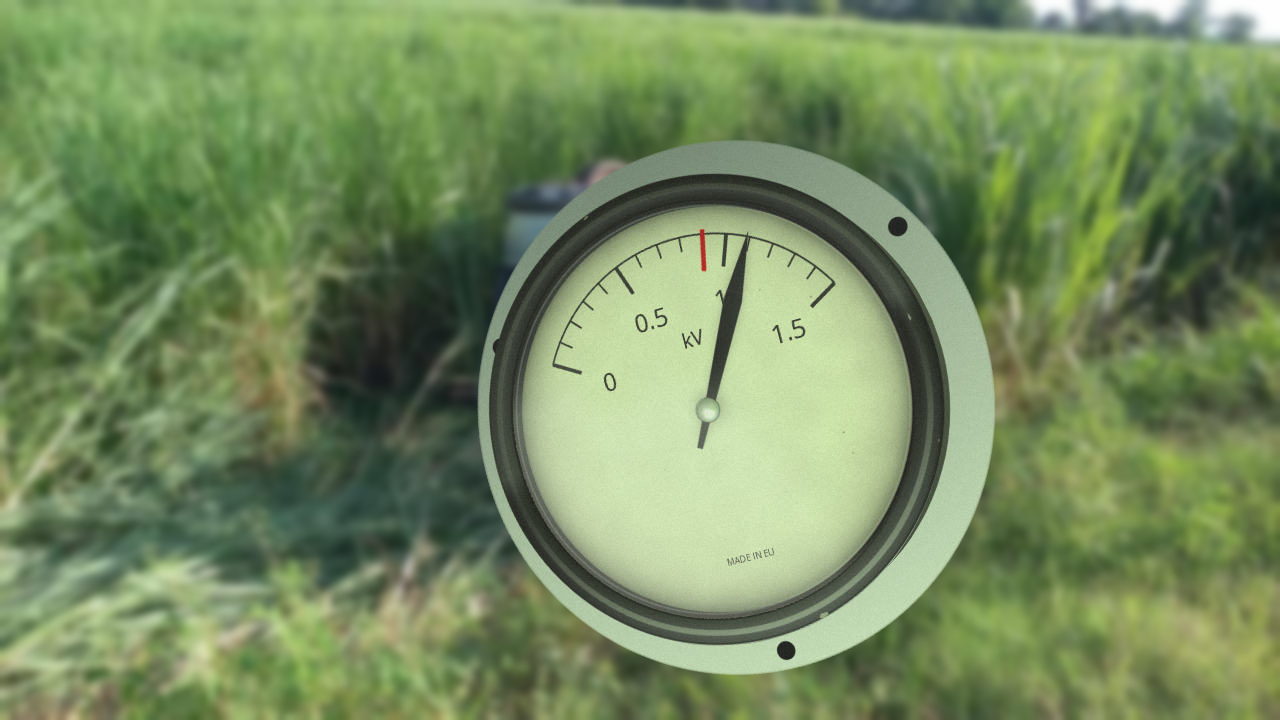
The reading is 1.1 kV
